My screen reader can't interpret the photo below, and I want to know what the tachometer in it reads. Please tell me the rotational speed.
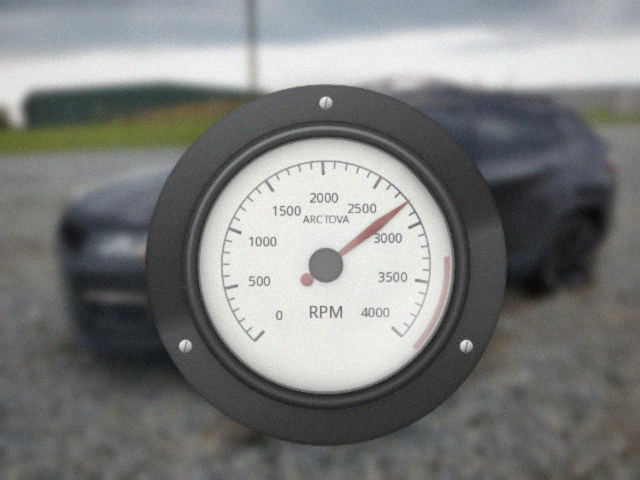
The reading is 2800 rpm
